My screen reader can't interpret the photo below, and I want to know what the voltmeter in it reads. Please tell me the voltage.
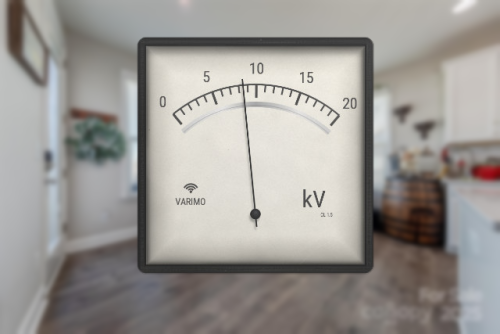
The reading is 8.5 kV
